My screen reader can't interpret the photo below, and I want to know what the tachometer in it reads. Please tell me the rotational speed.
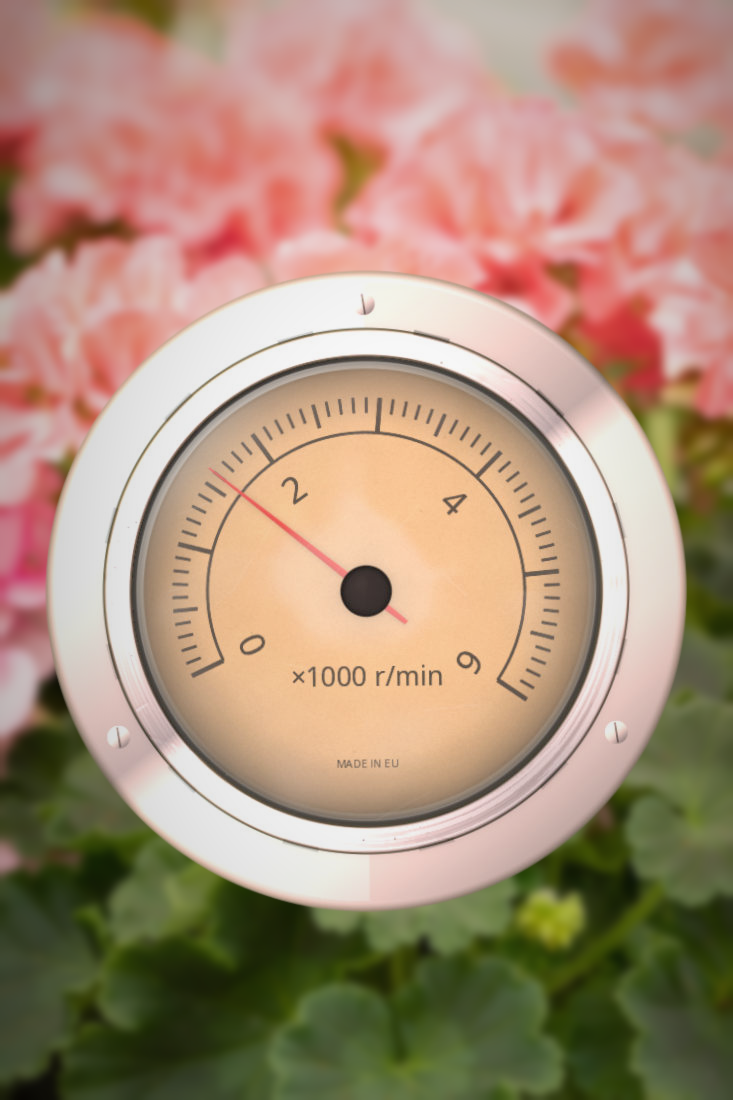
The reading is 1600 rpm
